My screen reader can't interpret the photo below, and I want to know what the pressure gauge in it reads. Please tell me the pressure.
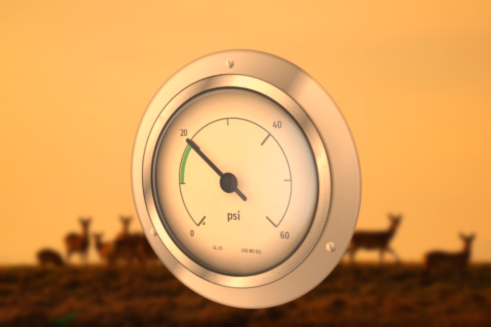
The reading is 20 psi
